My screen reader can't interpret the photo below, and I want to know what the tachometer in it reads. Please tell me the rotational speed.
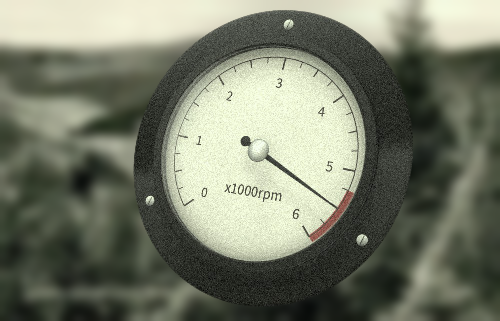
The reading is 5500 rpm
